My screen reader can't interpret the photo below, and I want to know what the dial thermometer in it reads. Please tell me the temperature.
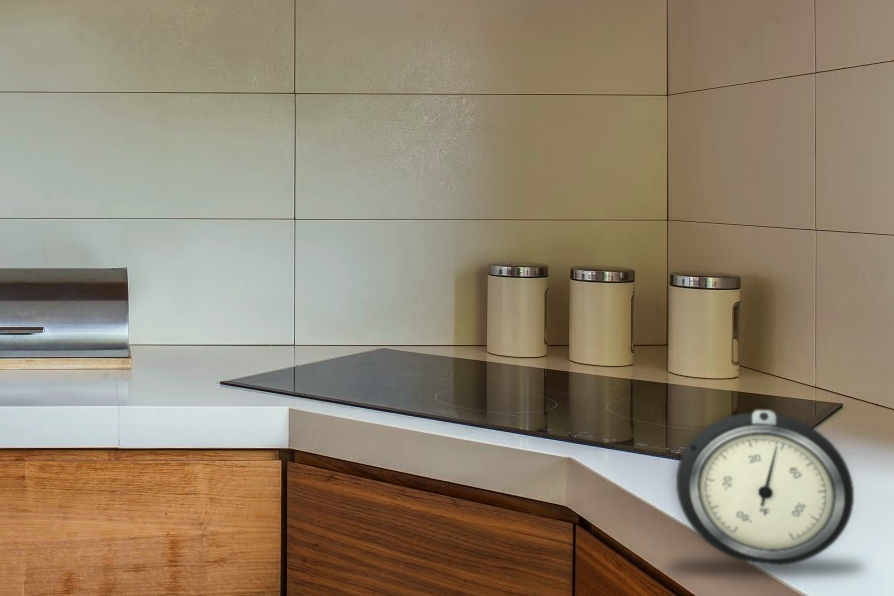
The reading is 36 °F
